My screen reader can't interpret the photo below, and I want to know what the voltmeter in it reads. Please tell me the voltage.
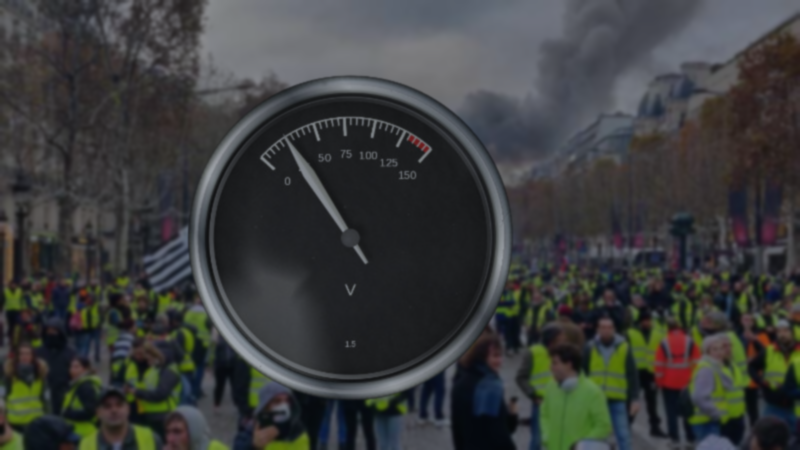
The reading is 25 V
